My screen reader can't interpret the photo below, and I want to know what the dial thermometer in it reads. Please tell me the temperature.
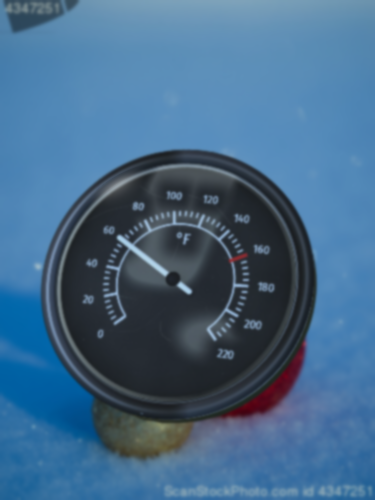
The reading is 60 °F
